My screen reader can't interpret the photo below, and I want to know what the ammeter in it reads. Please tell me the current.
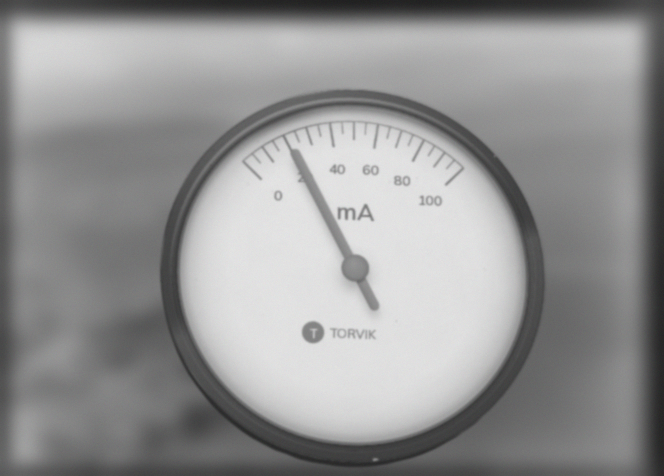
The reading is 20 mA
